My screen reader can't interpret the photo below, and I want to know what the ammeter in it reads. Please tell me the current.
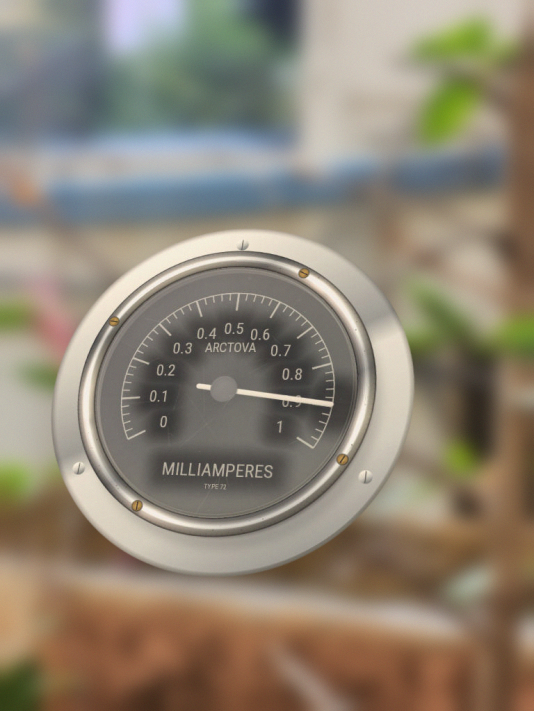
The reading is 0.9 mA
